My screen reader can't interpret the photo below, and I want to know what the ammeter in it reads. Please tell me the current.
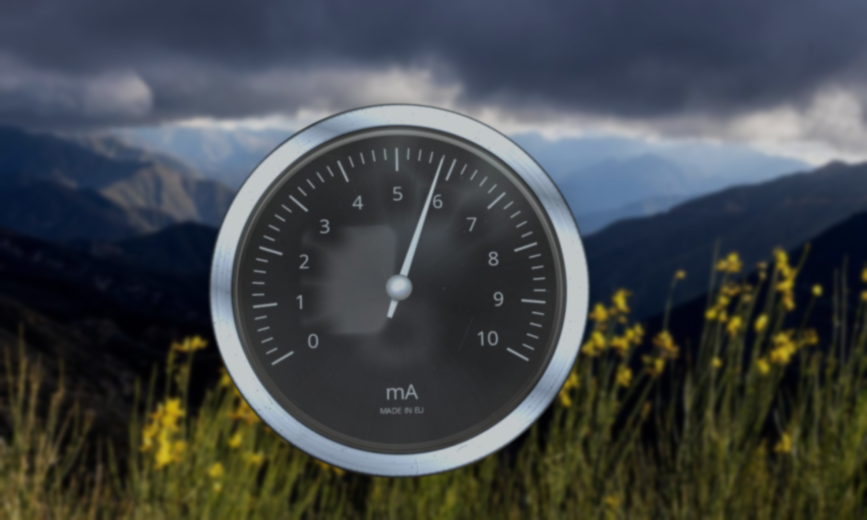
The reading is 5.8 mA
